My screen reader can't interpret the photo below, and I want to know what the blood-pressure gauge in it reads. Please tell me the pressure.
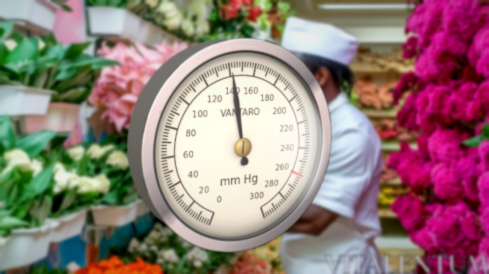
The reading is 140 mmHg
